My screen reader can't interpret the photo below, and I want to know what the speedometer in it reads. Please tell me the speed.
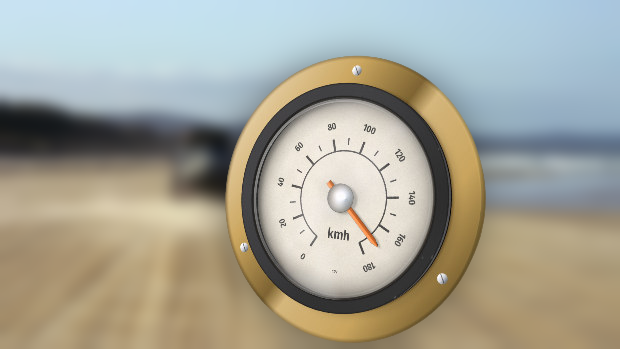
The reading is 170 km/h
